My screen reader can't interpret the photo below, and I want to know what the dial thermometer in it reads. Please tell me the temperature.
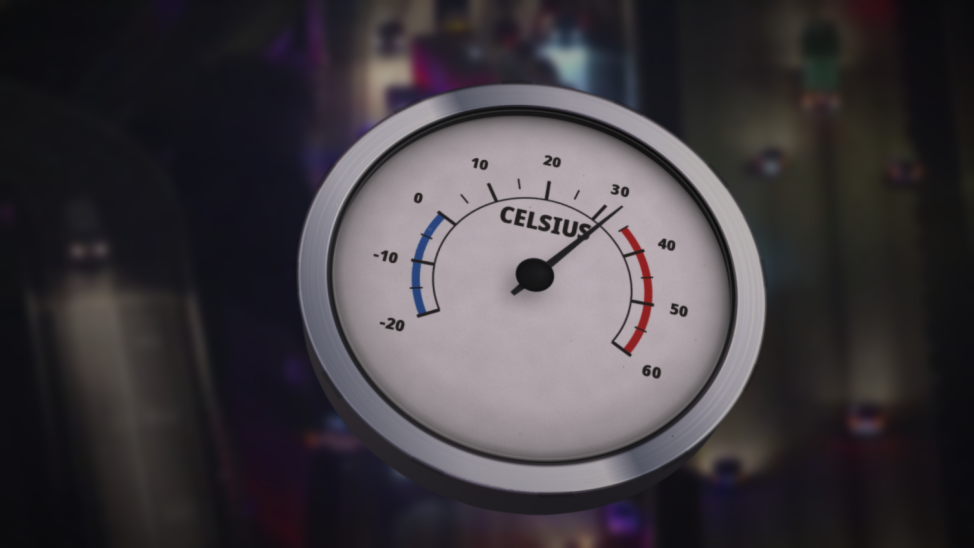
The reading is 32.5 °C
